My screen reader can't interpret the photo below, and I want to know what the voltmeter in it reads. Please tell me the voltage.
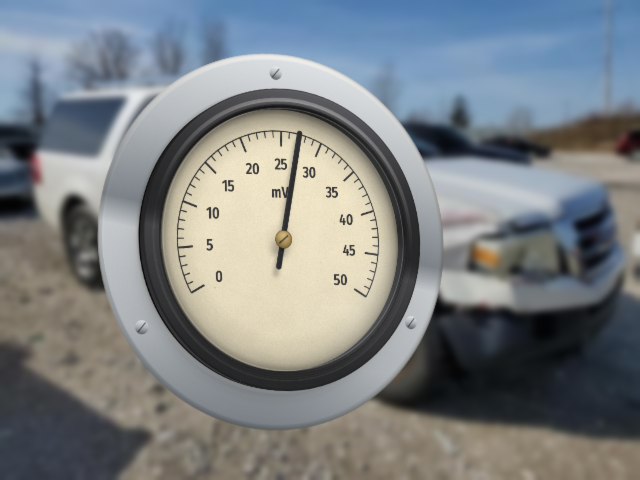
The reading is 27 mV
